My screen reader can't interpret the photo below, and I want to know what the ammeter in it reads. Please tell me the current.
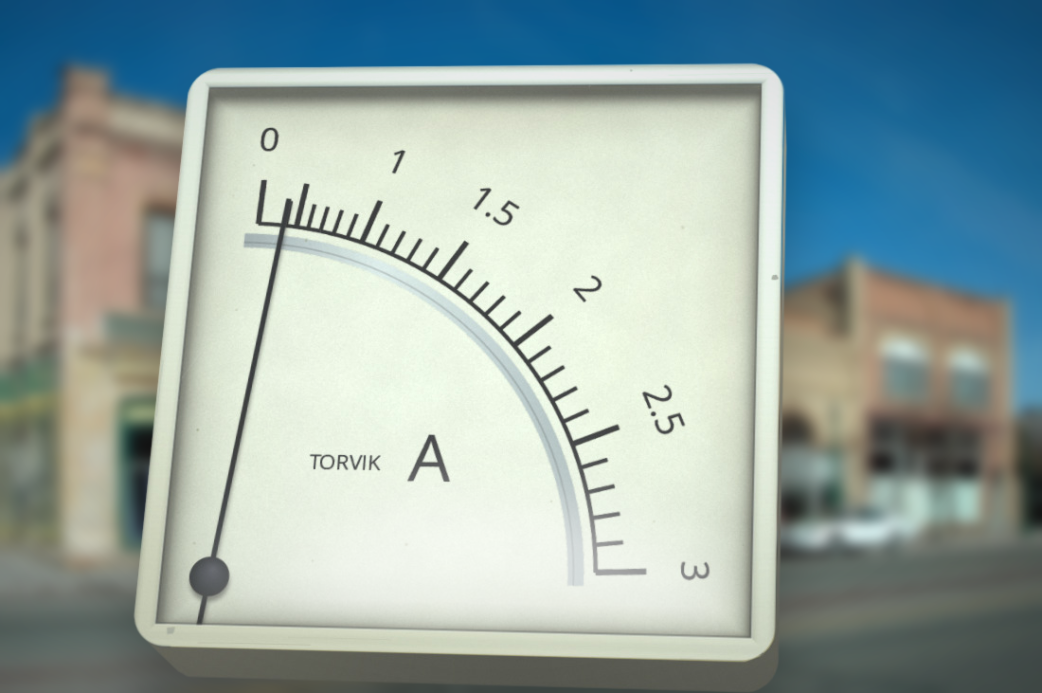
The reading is 0.4 A
